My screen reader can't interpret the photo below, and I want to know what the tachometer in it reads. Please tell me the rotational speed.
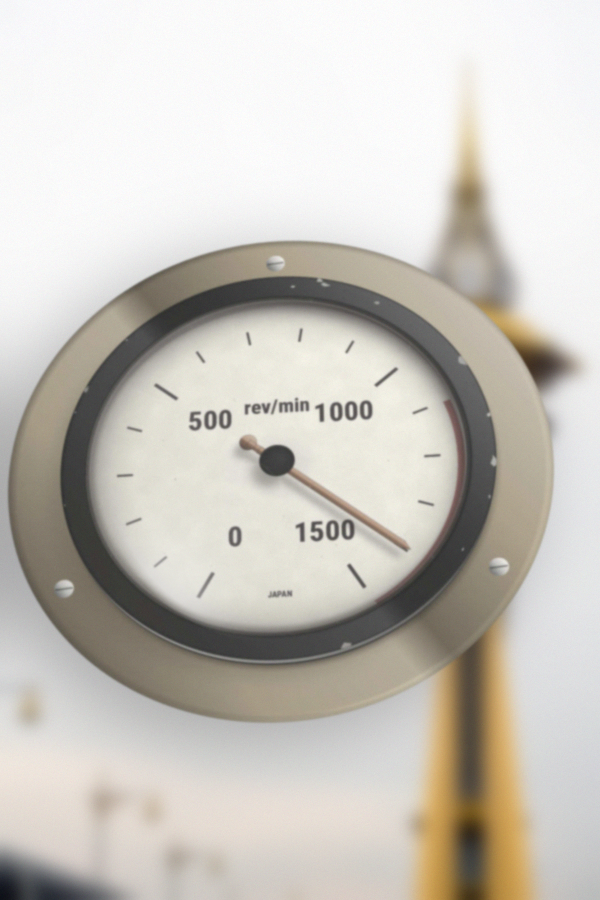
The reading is 1400 rpm
